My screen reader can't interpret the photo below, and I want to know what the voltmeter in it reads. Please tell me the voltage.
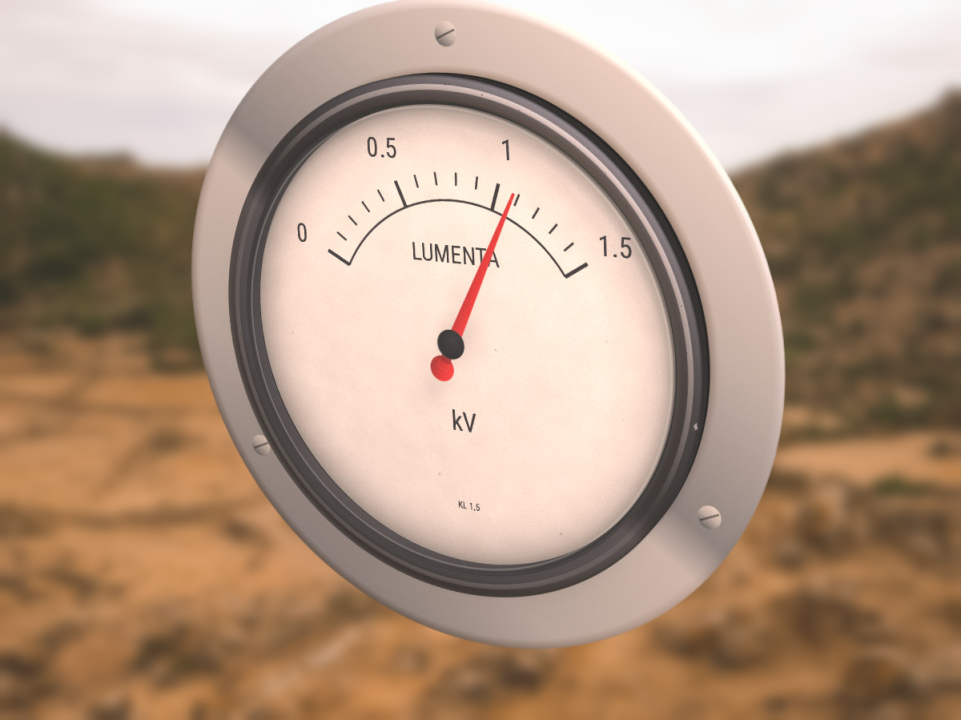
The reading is 1.1 kV
